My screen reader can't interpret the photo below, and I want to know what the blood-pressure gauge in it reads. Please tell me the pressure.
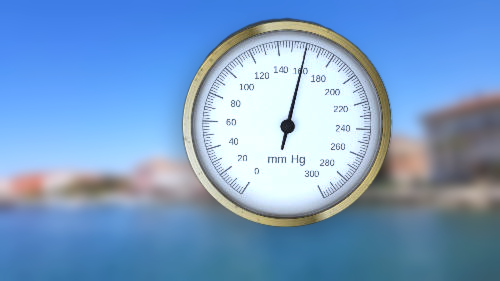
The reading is 160 mmHg
